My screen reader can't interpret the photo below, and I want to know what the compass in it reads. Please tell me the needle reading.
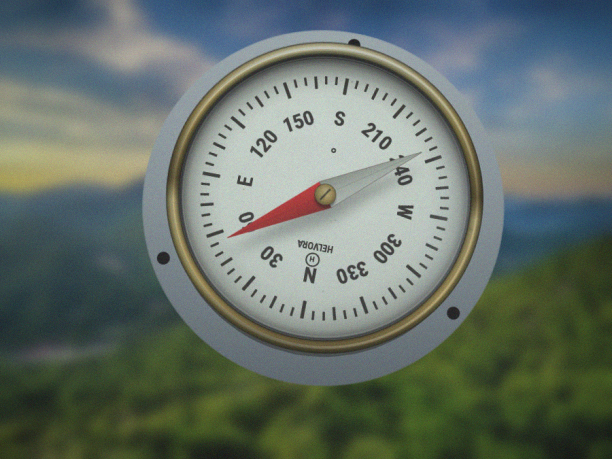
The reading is 55 °
